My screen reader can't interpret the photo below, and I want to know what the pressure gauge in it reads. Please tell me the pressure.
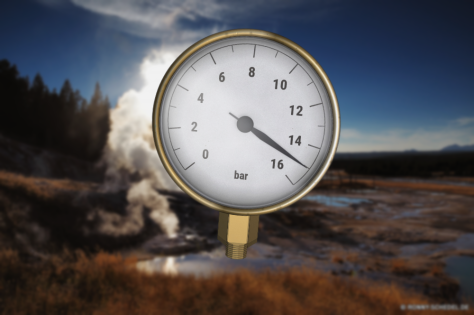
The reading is 15 bar
